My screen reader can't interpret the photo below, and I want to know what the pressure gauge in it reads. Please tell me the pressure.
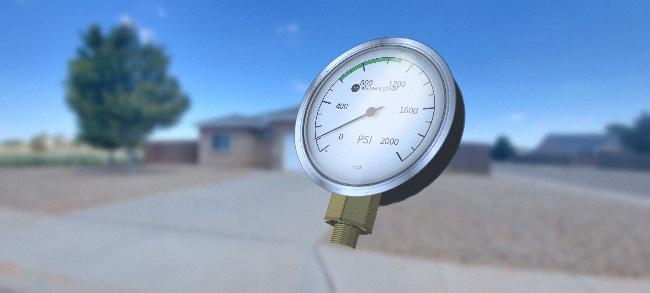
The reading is 100 psi
